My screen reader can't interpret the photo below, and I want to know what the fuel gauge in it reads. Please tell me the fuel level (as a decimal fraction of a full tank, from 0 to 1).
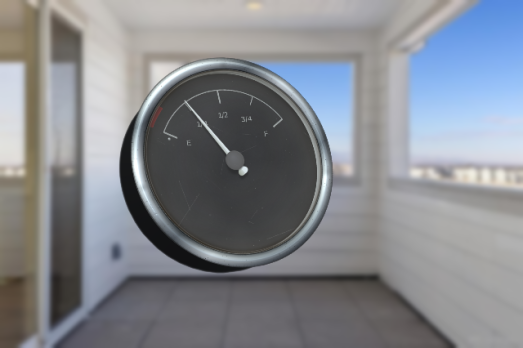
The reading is 0.25
